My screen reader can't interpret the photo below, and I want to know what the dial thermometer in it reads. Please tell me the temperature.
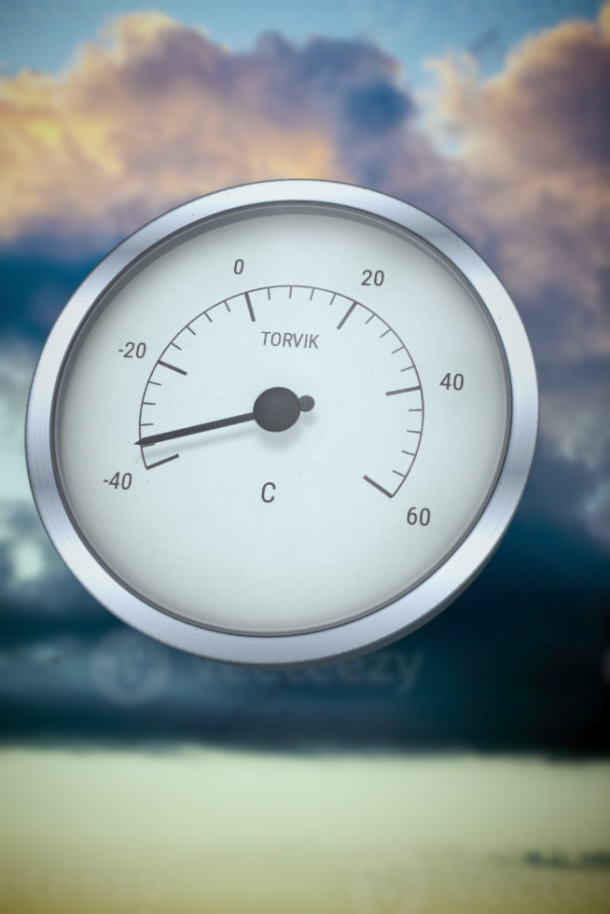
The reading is -36 °C
